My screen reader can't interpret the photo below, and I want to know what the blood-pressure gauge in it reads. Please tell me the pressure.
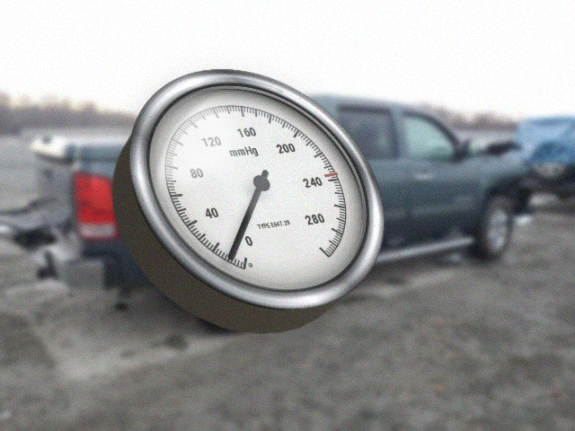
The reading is 10 mmHg
